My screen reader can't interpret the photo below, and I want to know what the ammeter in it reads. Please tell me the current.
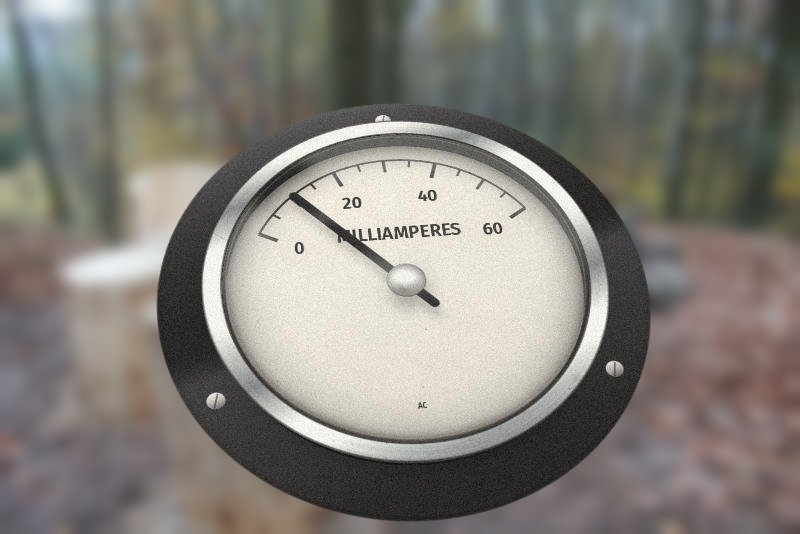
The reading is 10 mA
